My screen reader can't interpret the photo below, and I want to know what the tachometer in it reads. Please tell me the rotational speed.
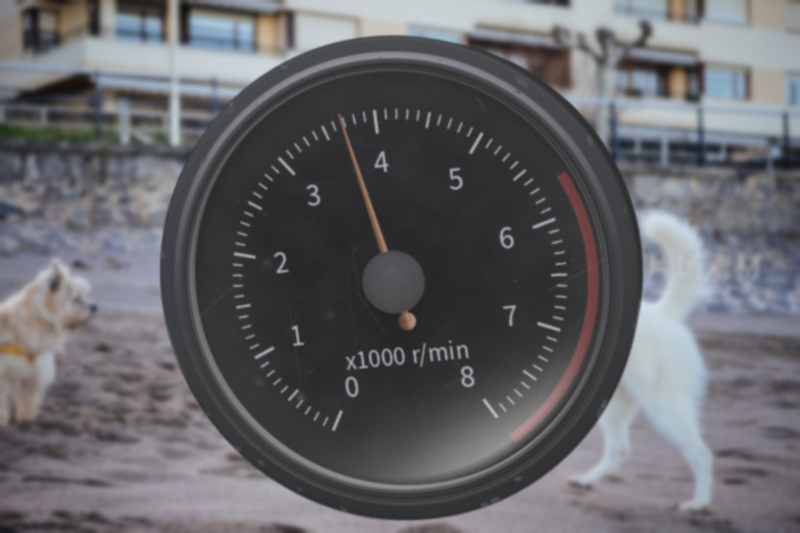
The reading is 3700 rpm
